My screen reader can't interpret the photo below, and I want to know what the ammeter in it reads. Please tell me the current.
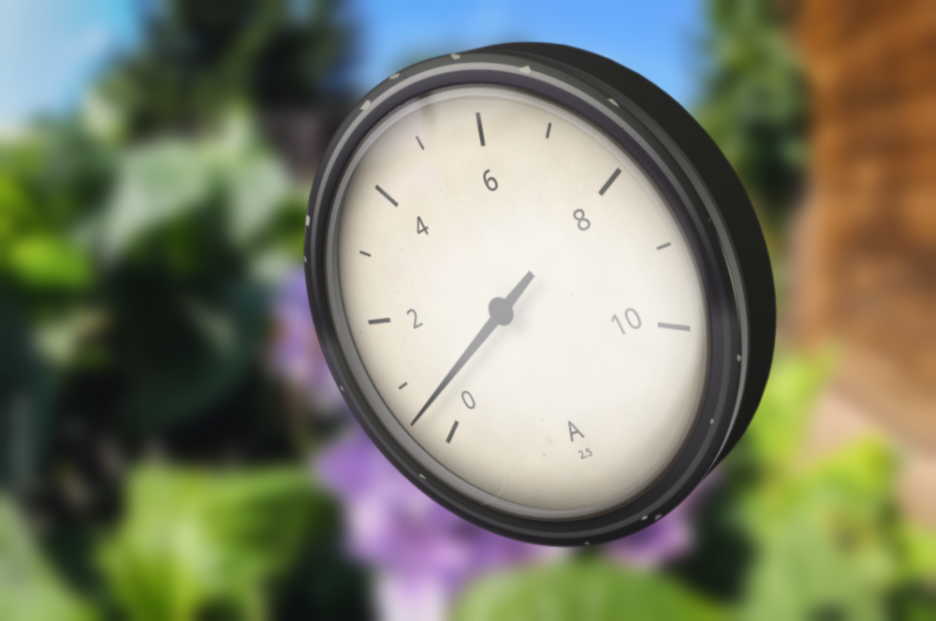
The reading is 0.5 A
